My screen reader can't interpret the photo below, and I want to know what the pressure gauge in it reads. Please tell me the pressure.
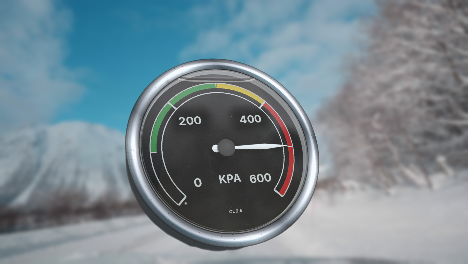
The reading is 500 kPa
